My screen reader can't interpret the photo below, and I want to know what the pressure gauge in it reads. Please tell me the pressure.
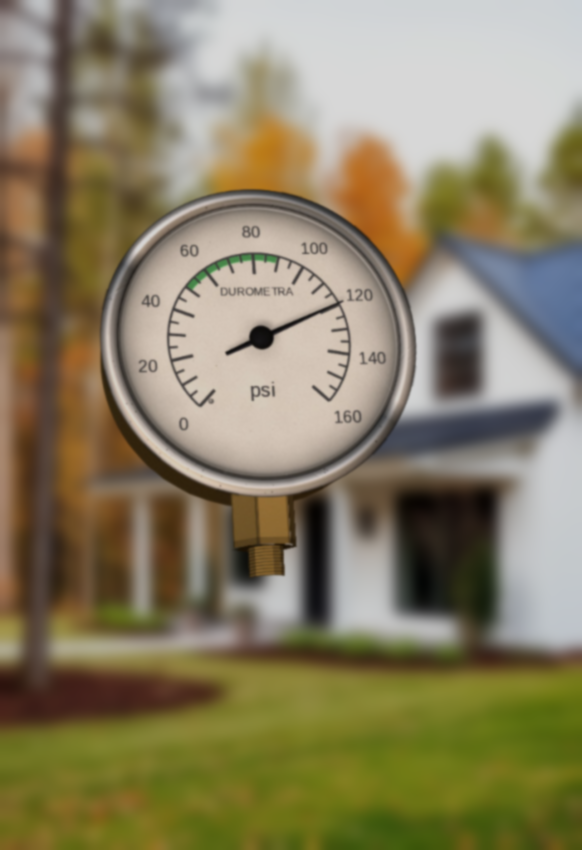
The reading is 120 psi
